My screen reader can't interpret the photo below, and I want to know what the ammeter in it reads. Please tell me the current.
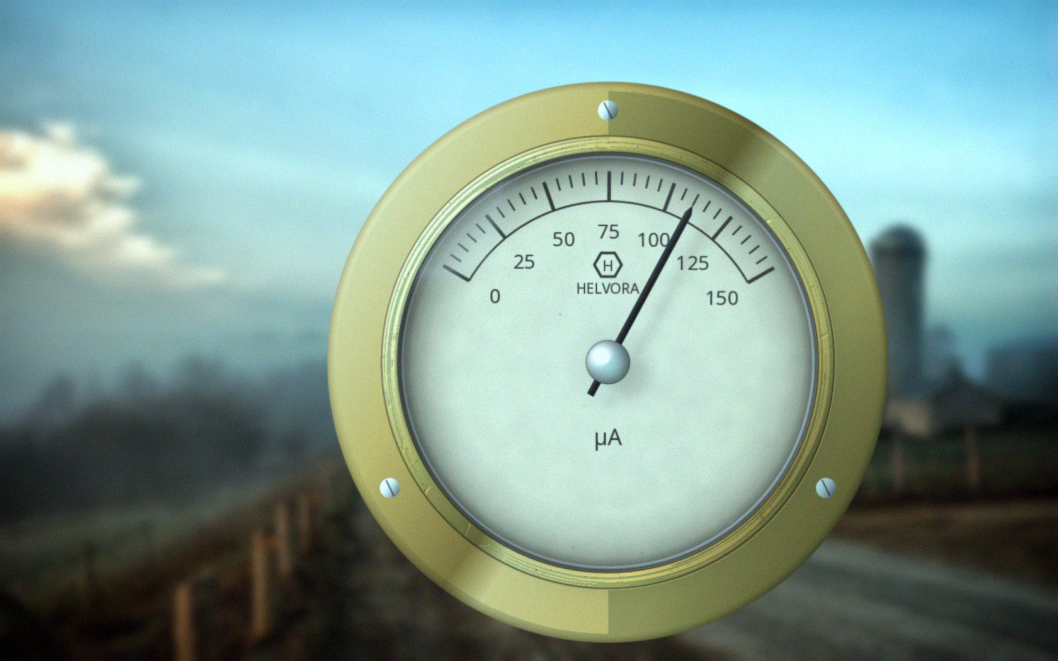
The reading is 110 µA
